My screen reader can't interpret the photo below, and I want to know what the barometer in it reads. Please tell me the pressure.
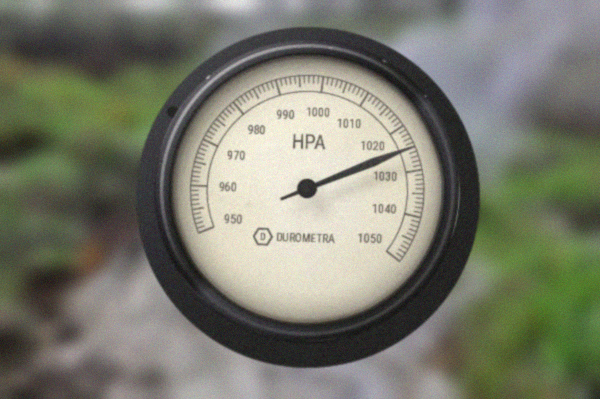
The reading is 1025 hPa
